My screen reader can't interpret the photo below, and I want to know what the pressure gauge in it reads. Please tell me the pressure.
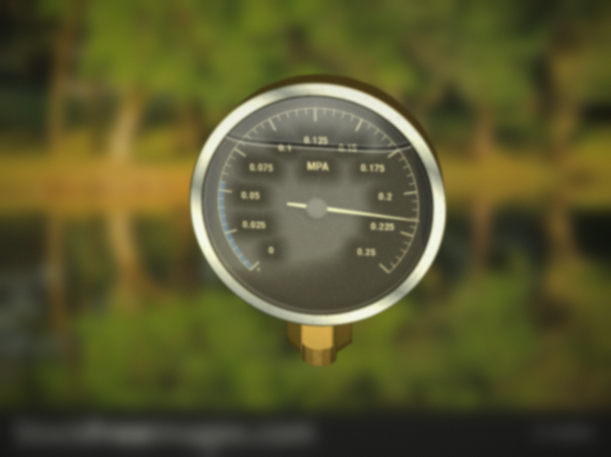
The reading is 0.215 MPa
